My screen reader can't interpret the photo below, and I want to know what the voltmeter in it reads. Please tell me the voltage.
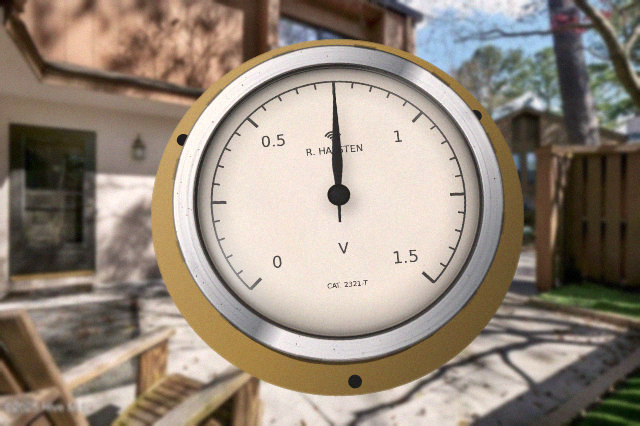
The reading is 0.75 V
